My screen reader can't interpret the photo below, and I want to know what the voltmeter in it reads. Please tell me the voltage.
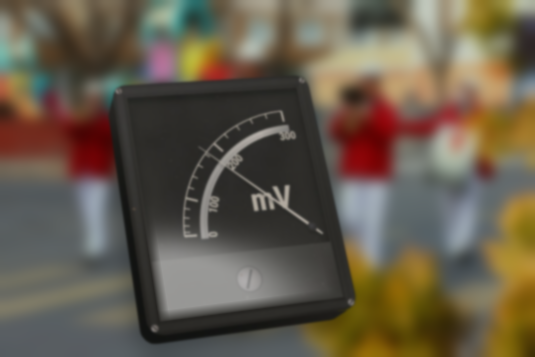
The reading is 180 mV
